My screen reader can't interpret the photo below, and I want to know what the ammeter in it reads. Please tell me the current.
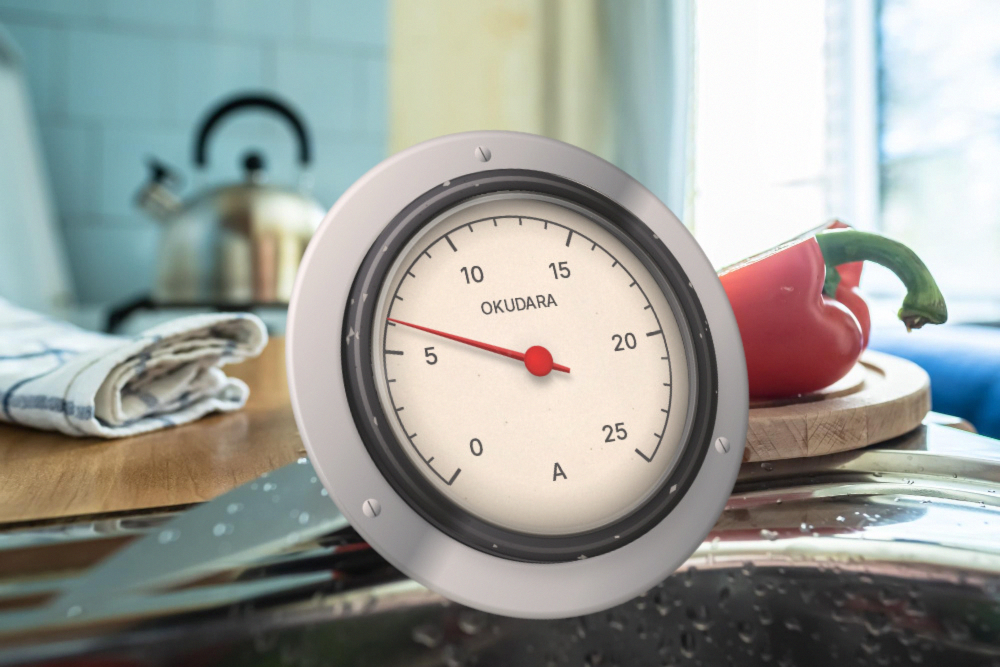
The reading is 6 A
